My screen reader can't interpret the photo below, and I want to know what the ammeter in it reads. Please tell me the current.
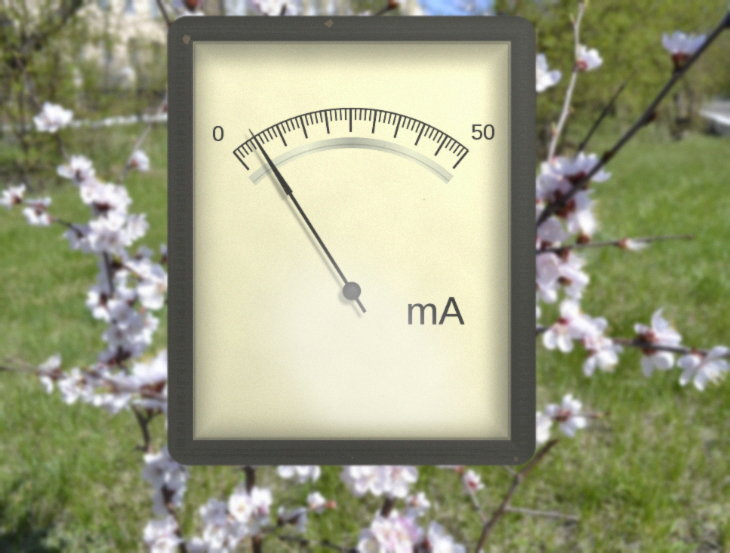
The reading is 5 mA
